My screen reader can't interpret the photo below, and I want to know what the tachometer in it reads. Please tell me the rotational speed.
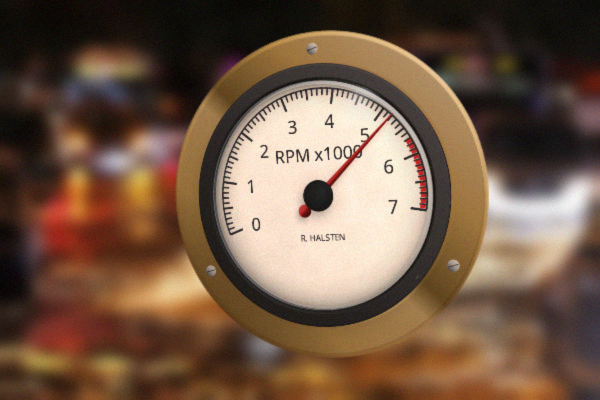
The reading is 5200 rpm
